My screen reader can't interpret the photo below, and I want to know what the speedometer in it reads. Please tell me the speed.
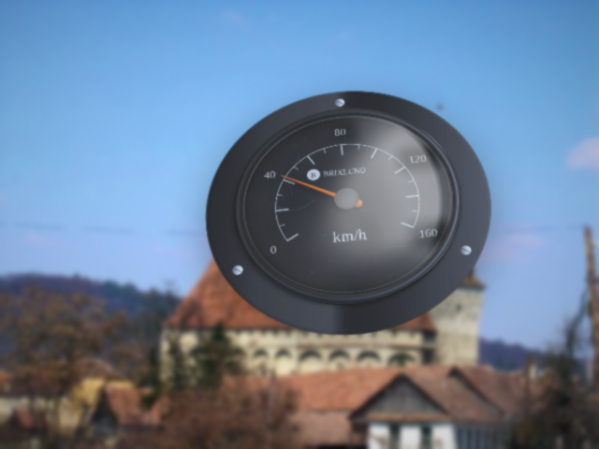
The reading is 40 km/h
